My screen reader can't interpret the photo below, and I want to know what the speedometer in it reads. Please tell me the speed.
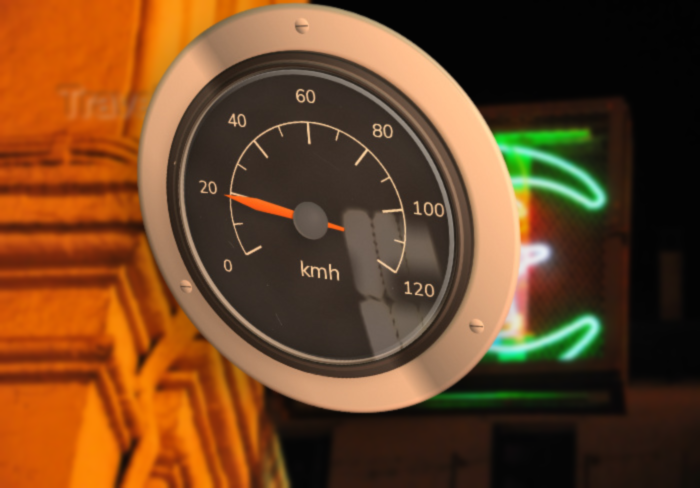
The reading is 20 km/h
